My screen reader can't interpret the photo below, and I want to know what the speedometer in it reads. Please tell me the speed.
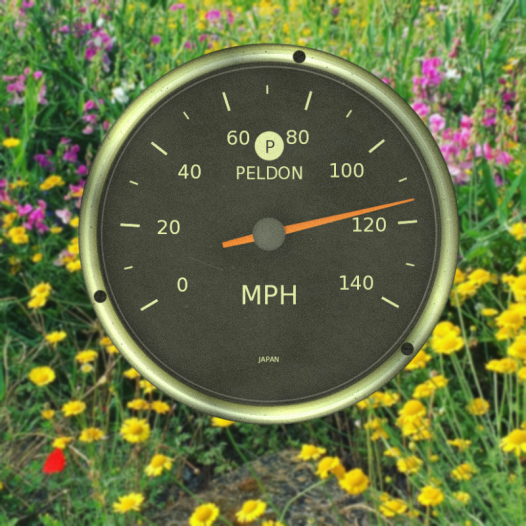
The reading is 115 mph
